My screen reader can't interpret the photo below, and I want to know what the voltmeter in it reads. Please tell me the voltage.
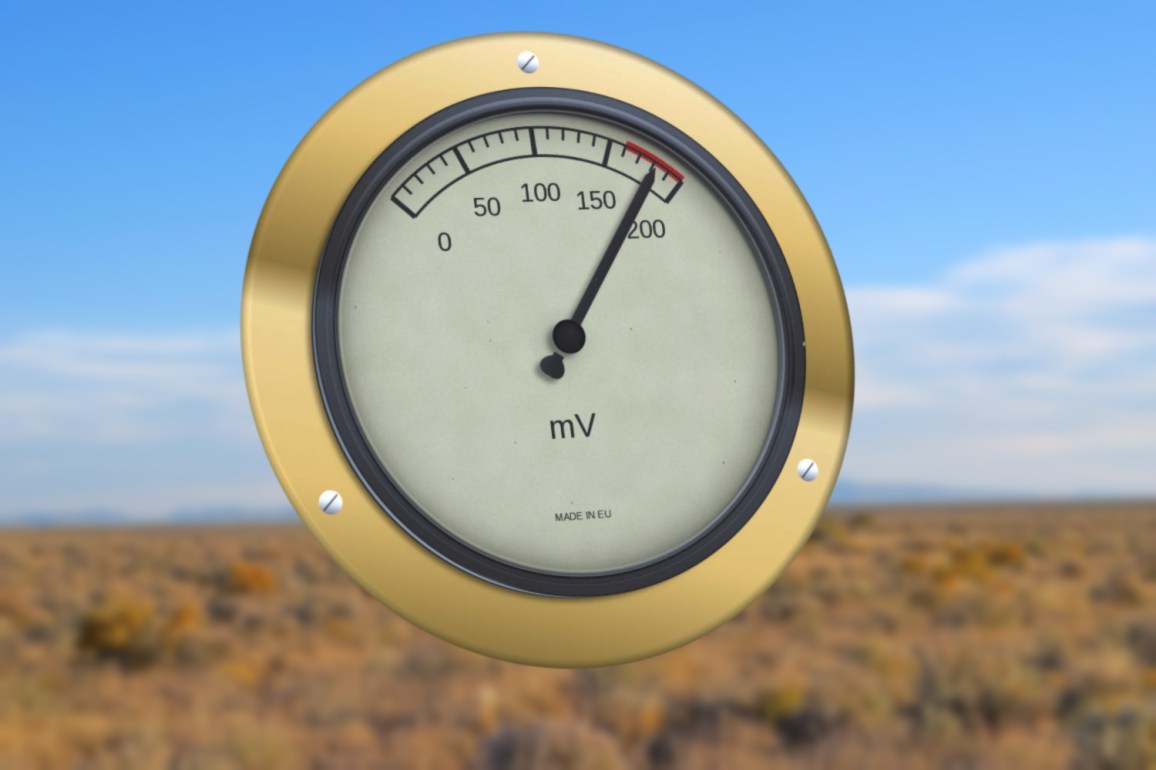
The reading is 180 mV
